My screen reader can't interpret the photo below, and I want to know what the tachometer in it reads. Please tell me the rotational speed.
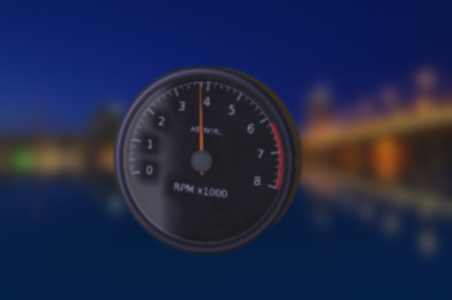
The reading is 3800 rpm
